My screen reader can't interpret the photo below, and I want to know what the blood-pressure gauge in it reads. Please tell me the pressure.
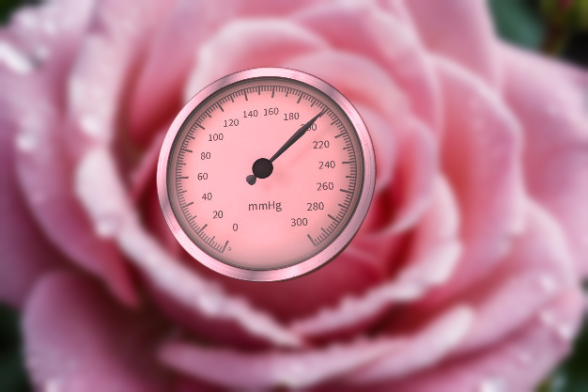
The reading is 200 mmHg
